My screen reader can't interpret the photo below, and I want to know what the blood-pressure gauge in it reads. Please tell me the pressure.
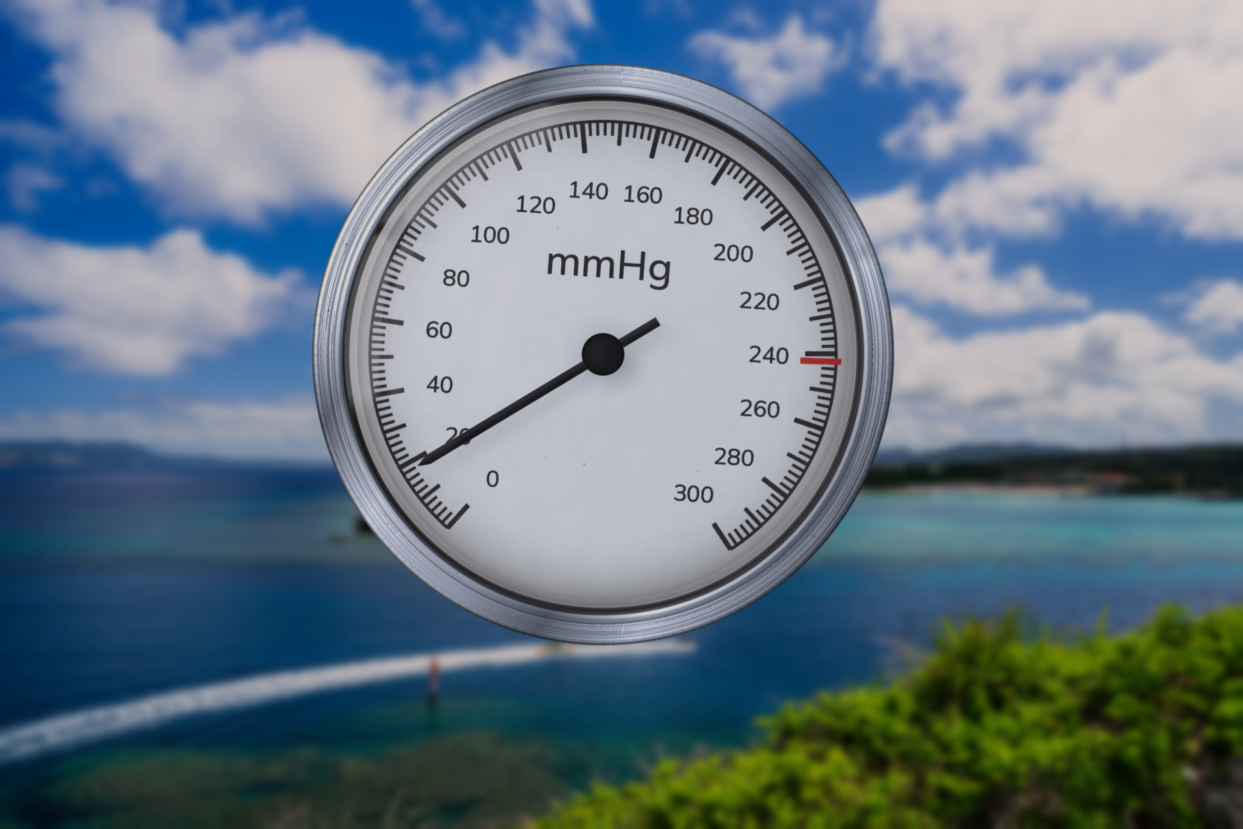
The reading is 18 mmHg
